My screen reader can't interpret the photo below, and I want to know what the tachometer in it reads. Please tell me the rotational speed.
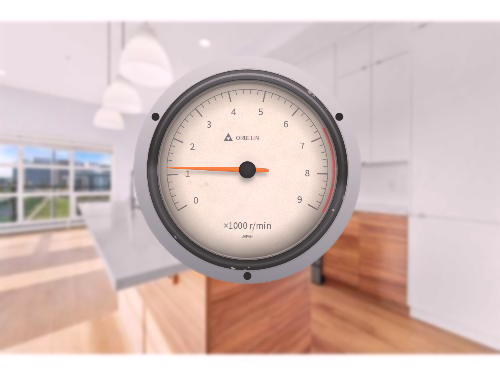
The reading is 1200 rpm
